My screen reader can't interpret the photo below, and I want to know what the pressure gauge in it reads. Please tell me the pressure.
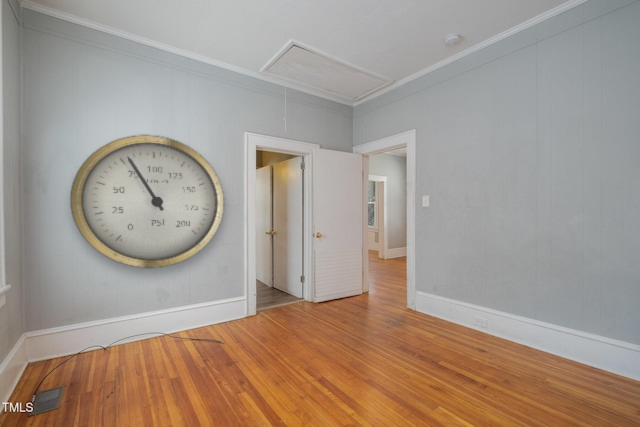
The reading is 80 psi
